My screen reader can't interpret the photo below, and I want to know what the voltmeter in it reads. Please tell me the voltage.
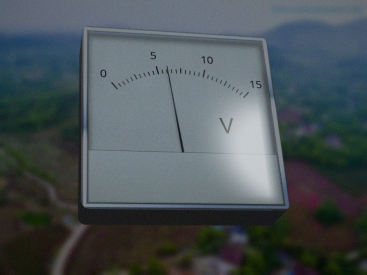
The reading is 6 V
